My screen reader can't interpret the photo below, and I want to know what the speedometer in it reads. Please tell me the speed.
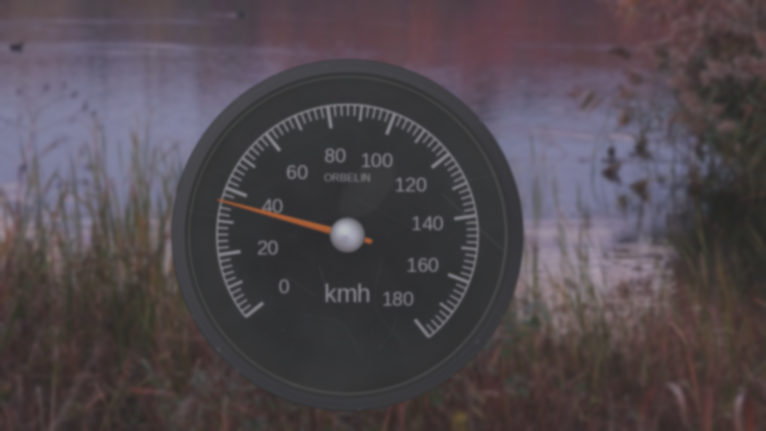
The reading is 36 km/h
